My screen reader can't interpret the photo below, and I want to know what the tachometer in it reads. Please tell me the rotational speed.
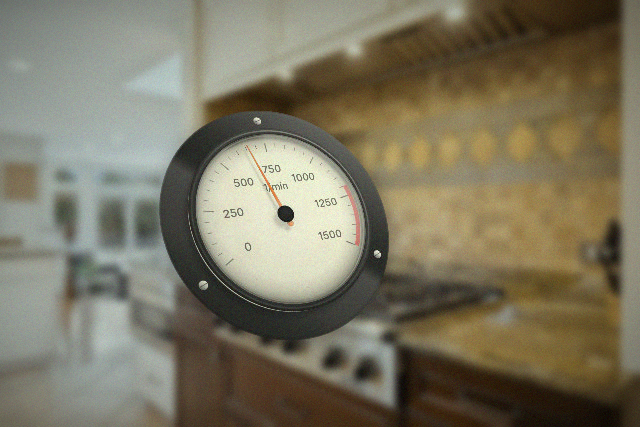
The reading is 650 rpm
